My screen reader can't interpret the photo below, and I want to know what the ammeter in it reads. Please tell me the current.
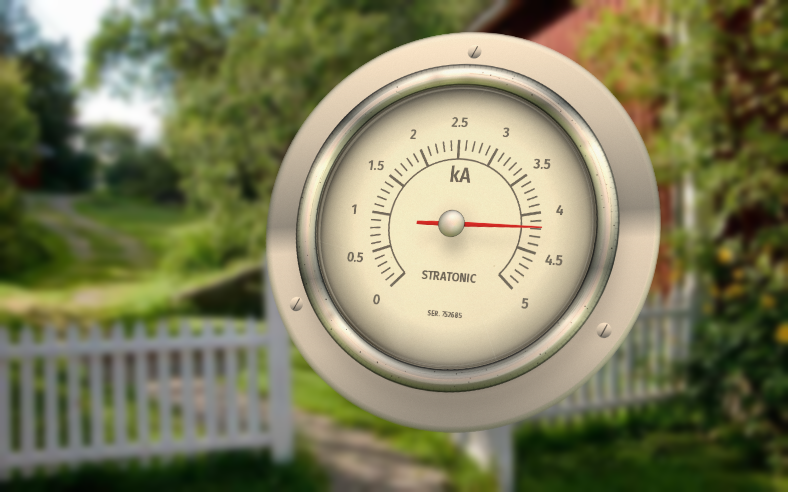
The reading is 4.2 kA
